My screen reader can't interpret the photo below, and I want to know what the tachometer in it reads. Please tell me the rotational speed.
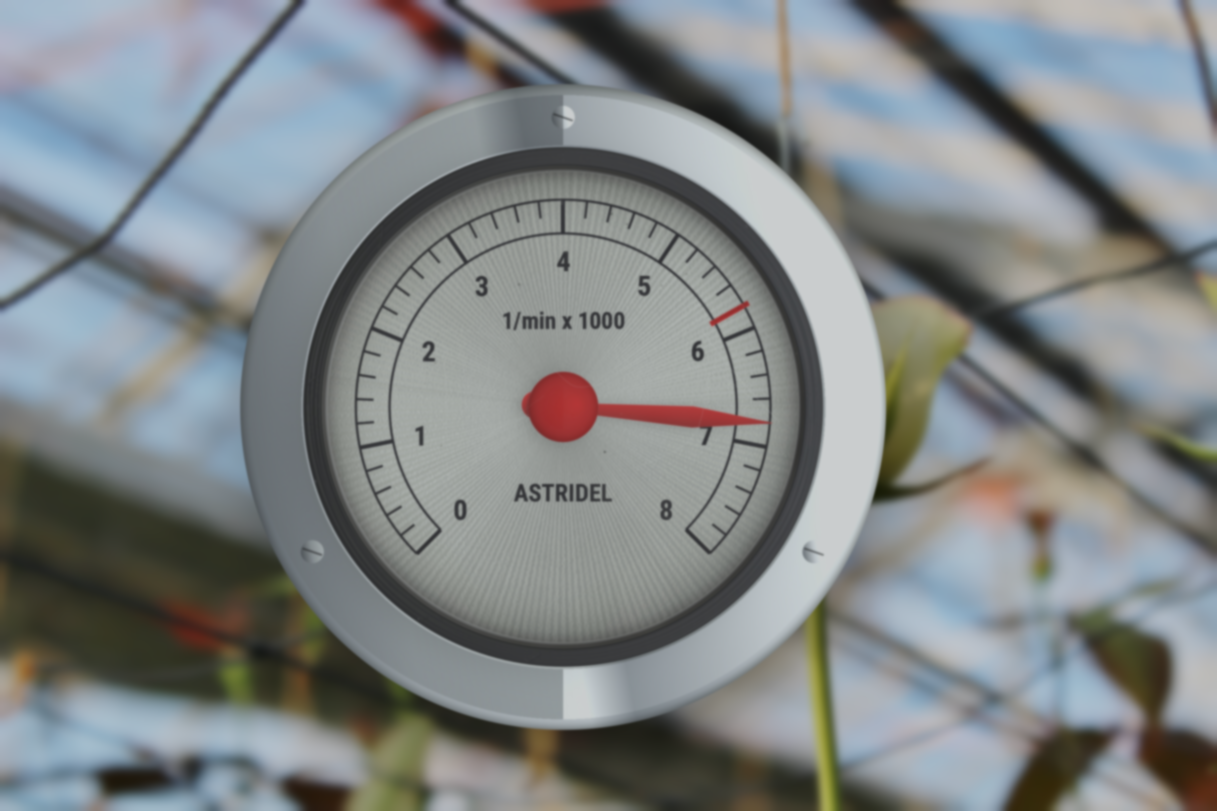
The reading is 6800 rpm
